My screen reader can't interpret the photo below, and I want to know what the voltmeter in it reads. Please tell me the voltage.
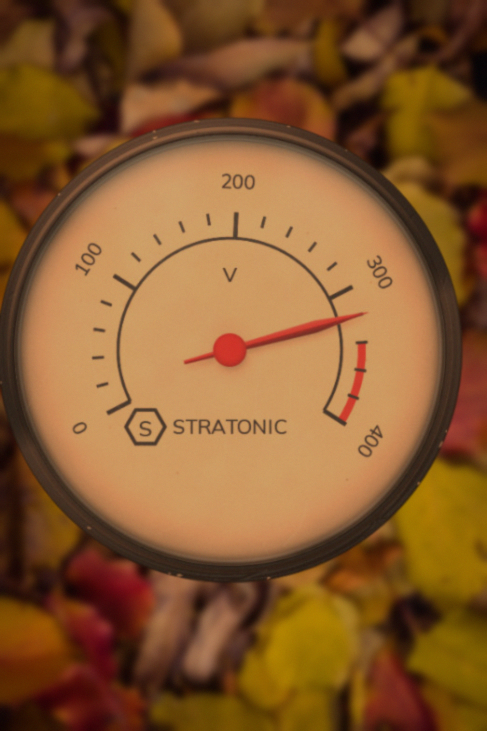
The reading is 320 V
